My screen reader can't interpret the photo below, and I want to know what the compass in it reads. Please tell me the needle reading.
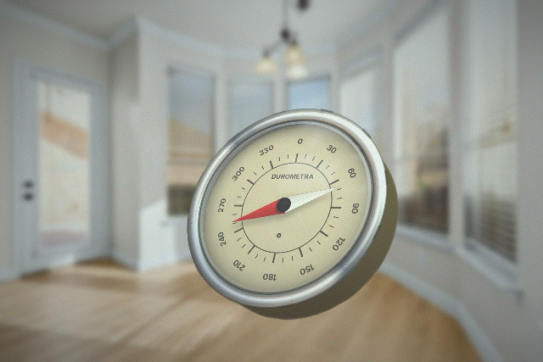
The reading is 250 °
